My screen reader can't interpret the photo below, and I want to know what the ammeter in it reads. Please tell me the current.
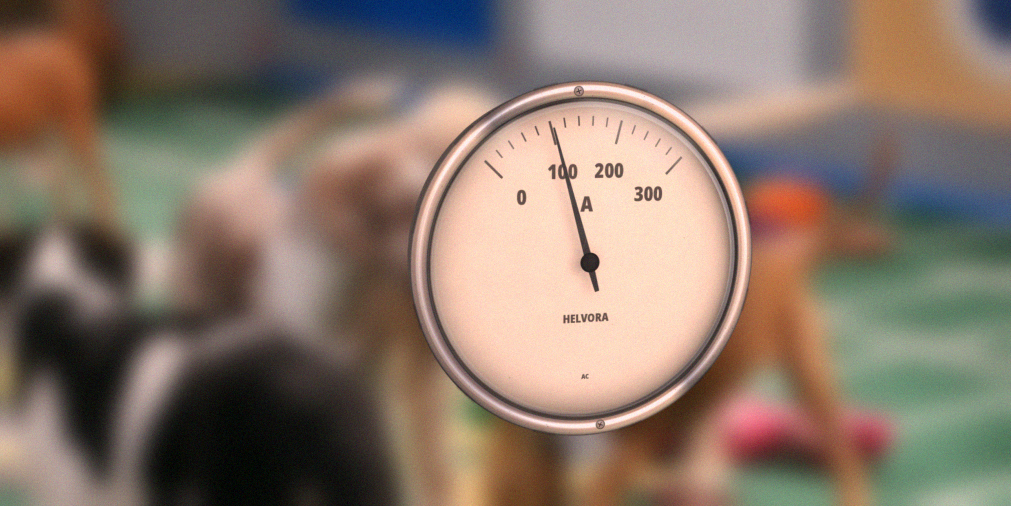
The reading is 100 A
